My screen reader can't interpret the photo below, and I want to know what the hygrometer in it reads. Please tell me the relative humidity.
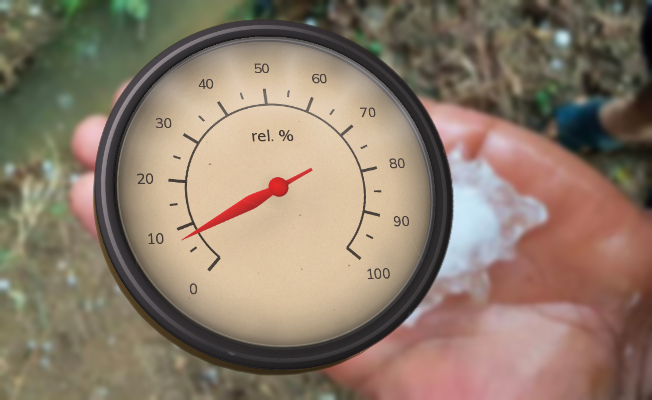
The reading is 7.5 %
